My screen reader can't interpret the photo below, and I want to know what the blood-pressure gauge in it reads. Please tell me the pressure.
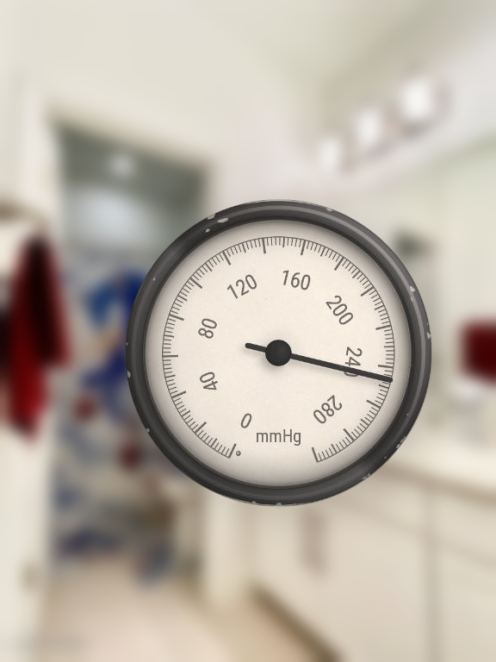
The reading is 246 mmHg
